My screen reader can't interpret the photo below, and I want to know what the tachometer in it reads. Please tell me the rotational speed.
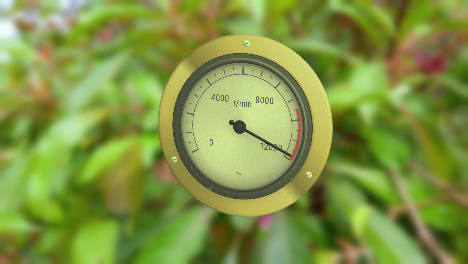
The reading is 11750 rpm
